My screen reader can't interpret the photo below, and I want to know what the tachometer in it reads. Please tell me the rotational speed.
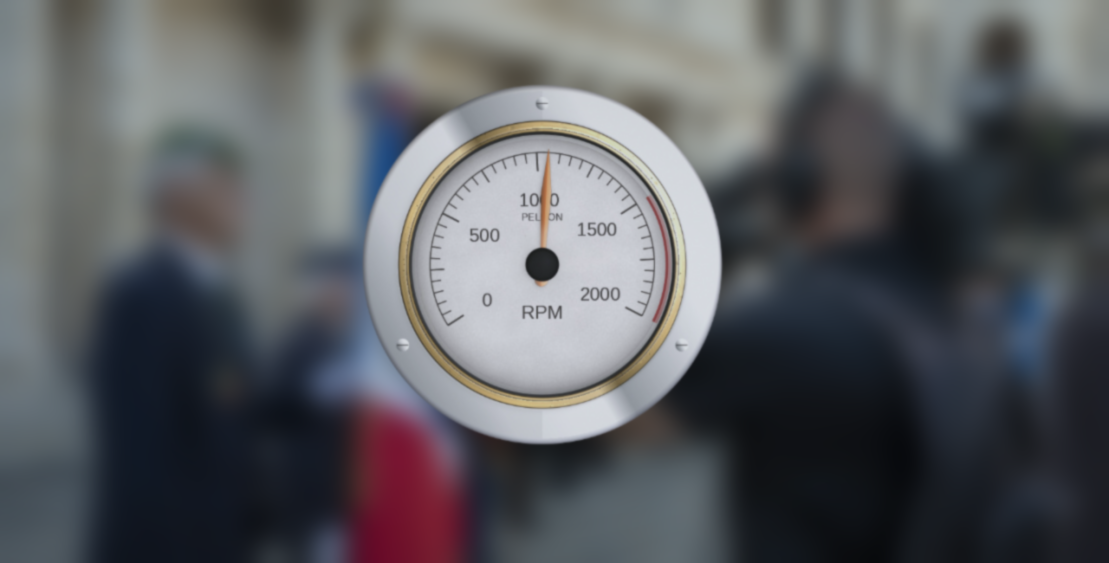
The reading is 1050 rpm
